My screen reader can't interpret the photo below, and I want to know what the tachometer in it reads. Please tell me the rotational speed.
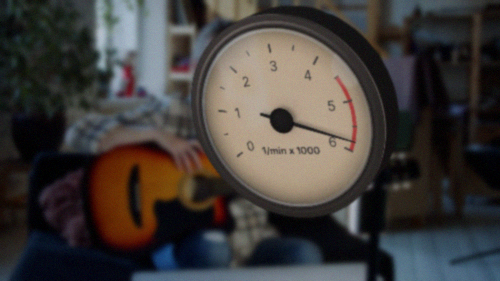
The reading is 5750 rpm
